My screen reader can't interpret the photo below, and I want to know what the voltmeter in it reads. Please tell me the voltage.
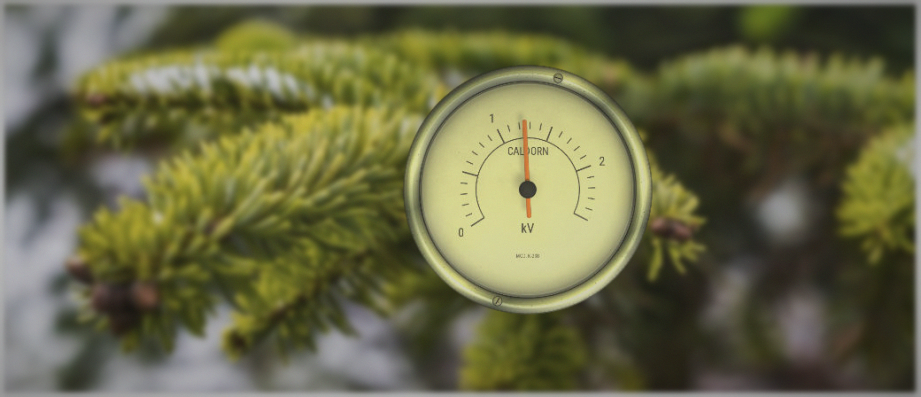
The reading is 1.25 kV
